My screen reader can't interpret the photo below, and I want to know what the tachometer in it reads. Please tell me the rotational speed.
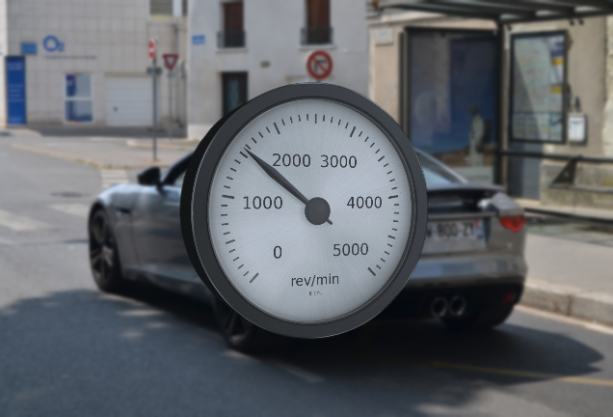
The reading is 1550 rpm
